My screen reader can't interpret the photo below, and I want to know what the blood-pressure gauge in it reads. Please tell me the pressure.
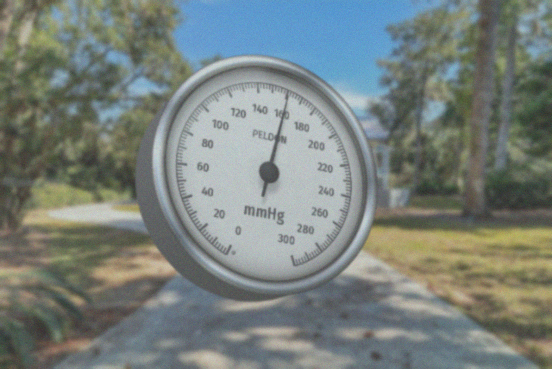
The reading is 160 mmHg
